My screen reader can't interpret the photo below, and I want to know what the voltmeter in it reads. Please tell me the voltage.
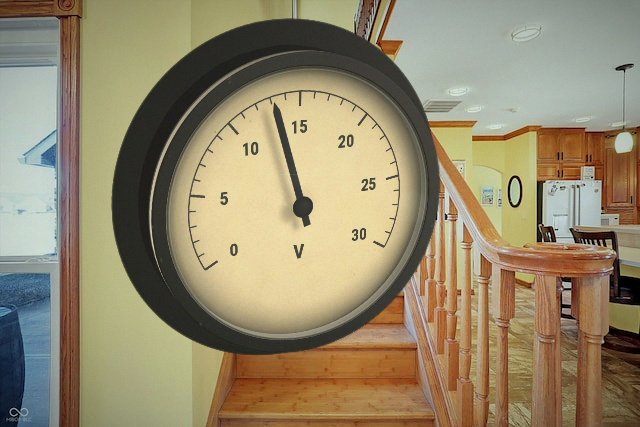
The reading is 13 V
